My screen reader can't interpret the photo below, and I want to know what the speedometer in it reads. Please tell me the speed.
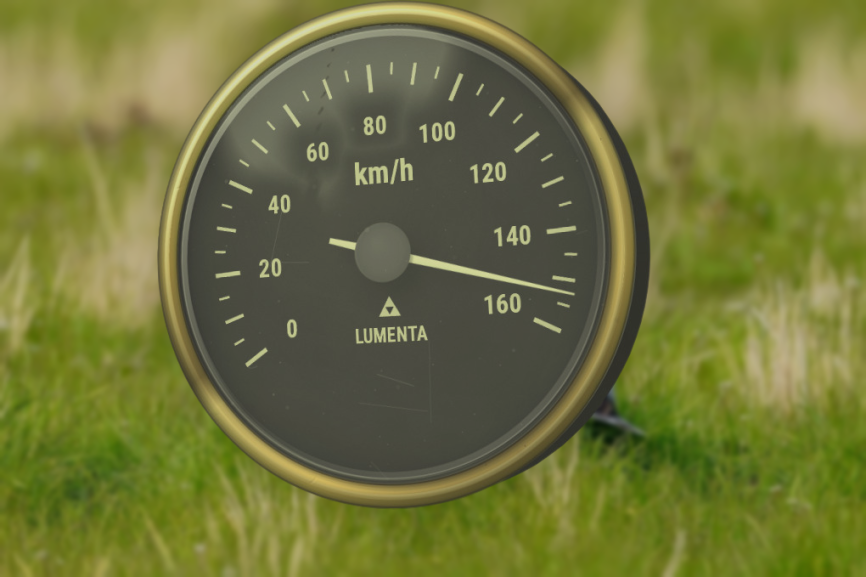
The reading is 152.5 km/h
